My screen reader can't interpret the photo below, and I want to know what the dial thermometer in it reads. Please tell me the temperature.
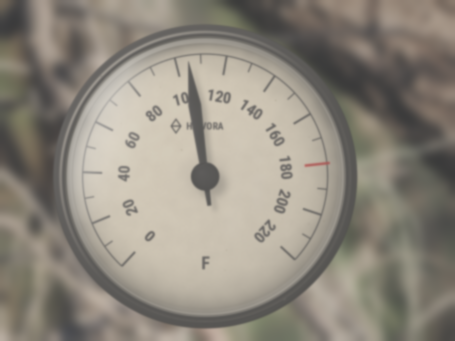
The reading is 105 °F
